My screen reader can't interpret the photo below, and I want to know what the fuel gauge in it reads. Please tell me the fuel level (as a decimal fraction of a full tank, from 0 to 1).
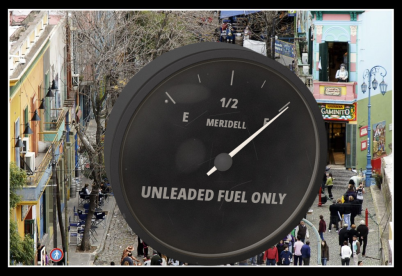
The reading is 1
